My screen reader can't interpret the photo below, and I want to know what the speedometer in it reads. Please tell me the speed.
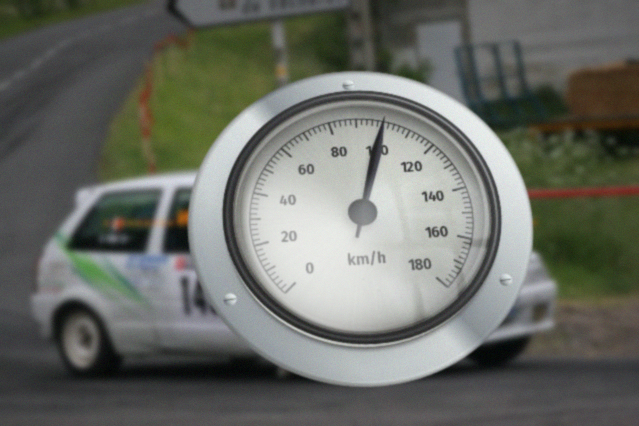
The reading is 100 km/h
